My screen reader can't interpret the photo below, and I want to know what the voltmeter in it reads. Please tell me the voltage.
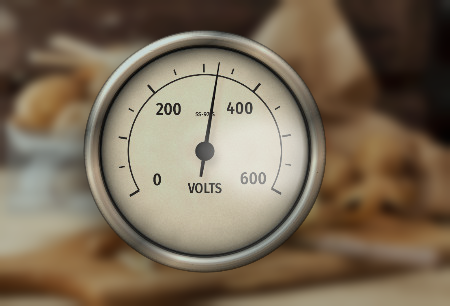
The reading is 325 V
